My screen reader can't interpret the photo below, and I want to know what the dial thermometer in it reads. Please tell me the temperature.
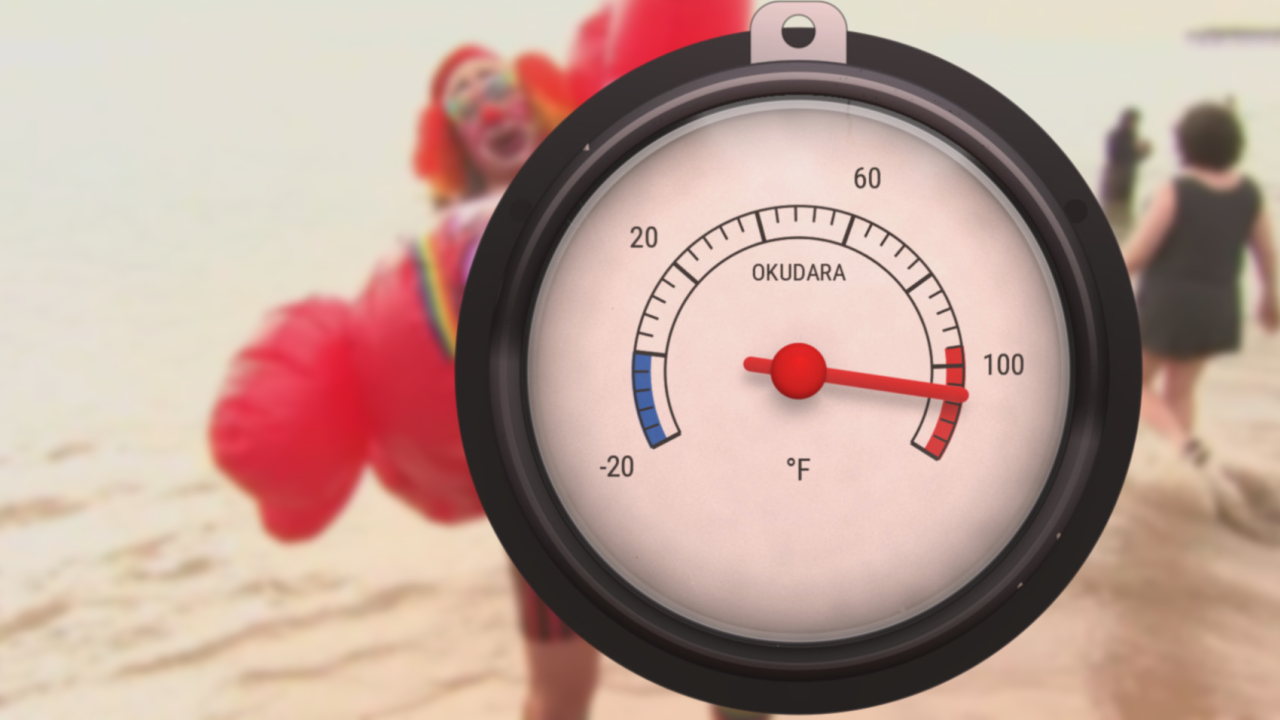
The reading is 106 °F
